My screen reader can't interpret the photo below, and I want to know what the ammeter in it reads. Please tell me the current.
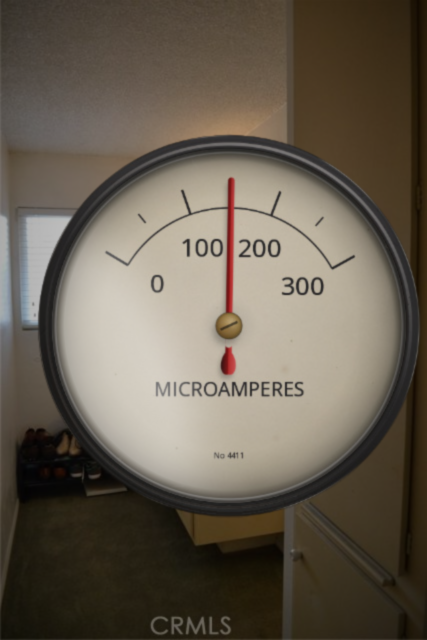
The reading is 150 µA
